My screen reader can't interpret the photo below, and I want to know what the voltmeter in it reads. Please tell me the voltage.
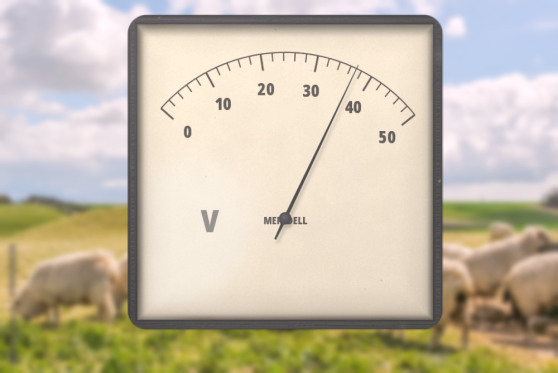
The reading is 37 V
